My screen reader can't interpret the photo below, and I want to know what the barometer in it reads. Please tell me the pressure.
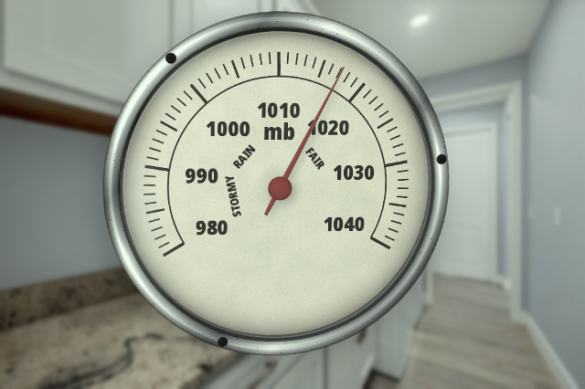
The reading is 1017 mbar
